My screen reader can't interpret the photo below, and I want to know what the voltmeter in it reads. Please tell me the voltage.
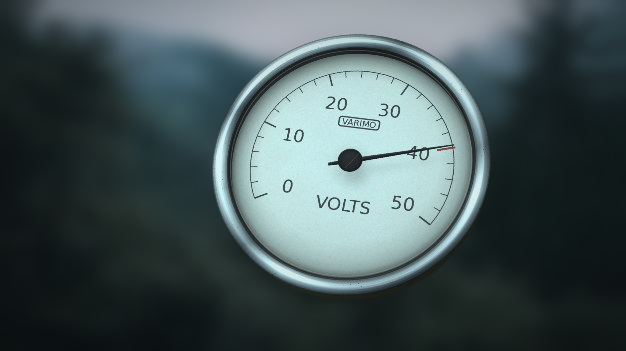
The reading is 40 V
